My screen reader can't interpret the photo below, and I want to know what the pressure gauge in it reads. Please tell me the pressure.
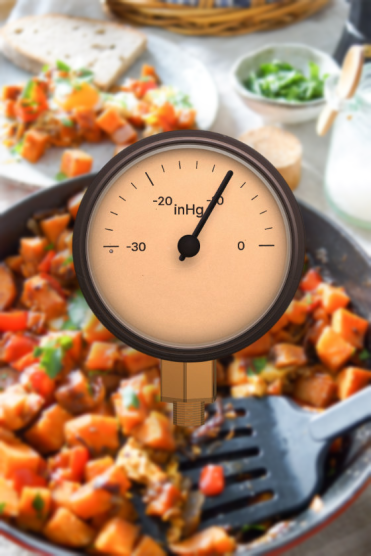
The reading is -10 inHg
